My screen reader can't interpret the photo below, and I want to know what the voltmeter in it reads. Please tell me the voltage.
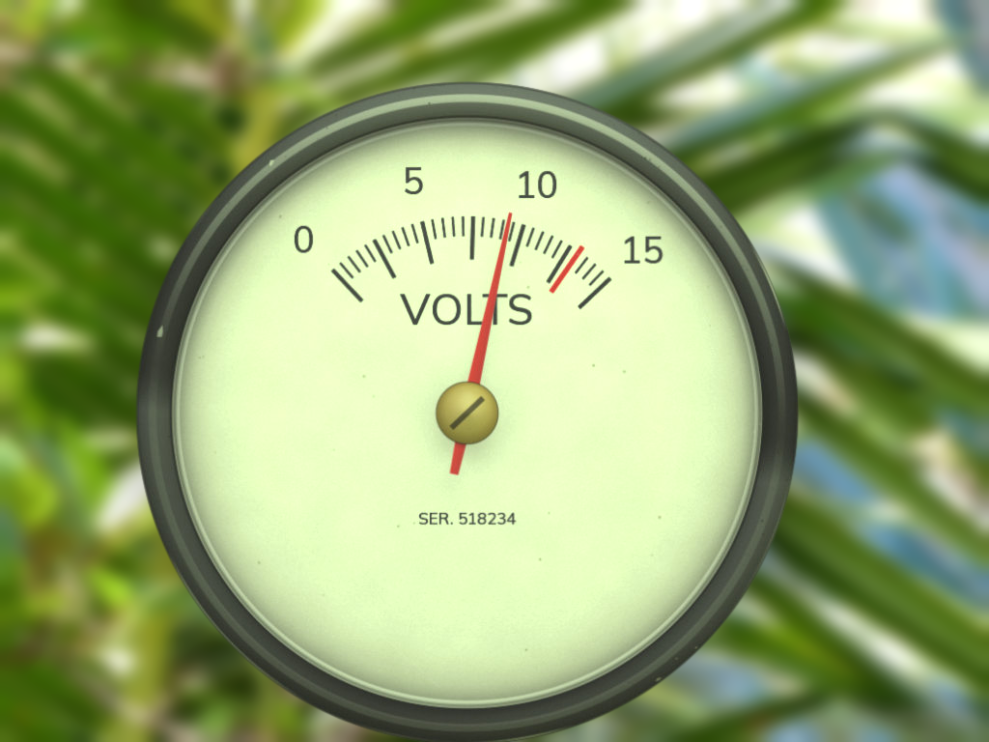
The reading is 9.25 V
